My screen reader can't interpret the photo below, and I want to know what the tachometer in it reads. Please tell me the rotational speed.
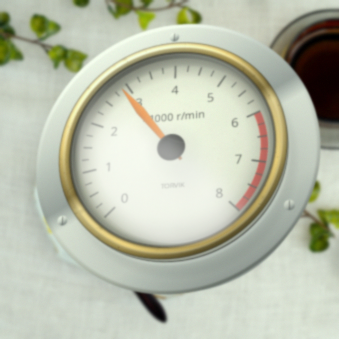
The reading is 2875 rpm
